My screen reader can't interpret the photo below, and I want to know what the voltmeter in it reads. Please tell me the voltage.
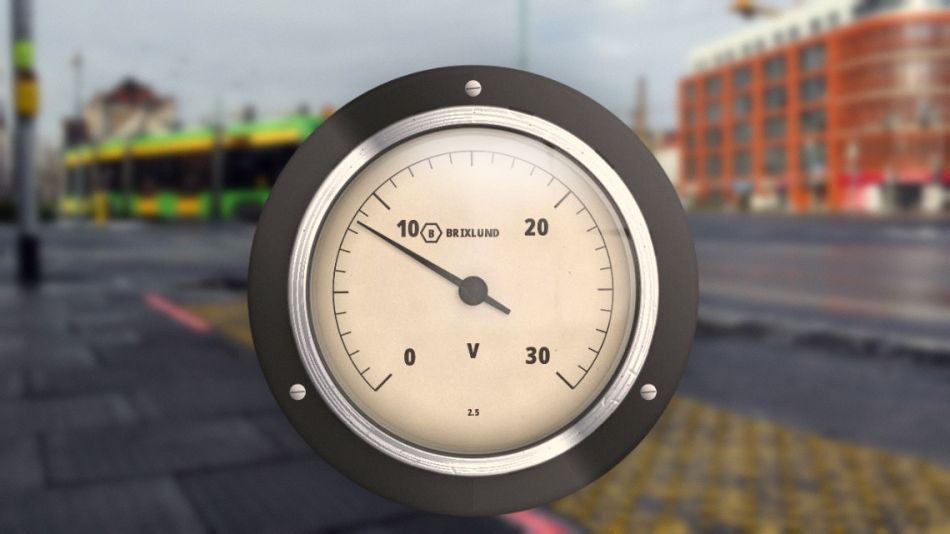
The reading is 8.5 V
